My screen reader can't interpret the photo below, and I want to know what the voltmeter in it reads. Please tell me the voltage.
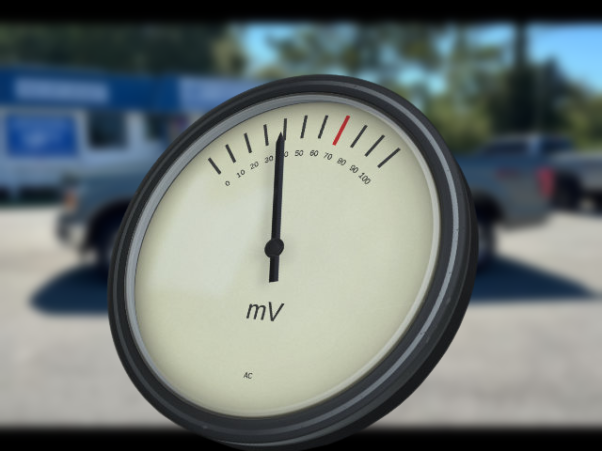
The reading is 40 mV
